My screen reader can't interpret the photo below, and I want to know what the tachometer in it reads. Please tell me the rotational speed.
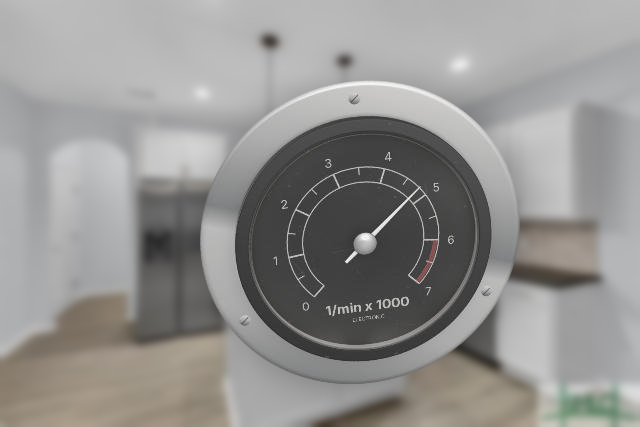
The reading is 4750 rpm
